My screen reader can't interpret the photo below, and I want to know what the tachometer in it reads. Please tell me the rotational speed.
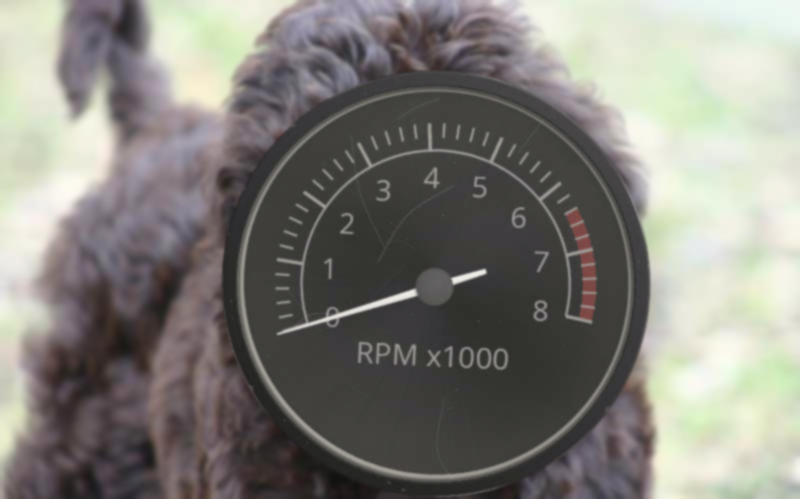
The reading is 0 rpm
